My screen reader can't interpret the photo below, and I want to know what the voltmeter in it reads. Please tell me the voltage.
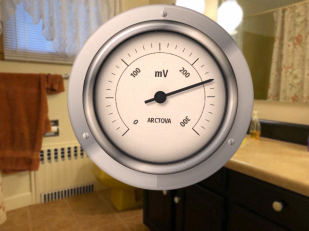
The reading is 230 mV
